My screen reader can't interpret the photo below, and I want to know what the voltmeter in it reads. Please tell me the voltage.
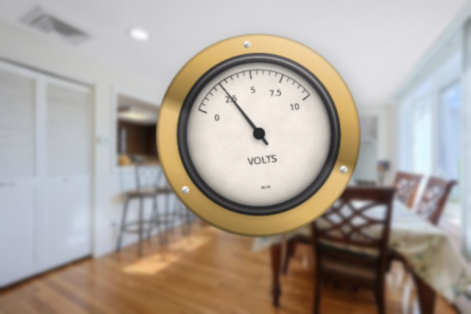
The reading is 2.5 V
